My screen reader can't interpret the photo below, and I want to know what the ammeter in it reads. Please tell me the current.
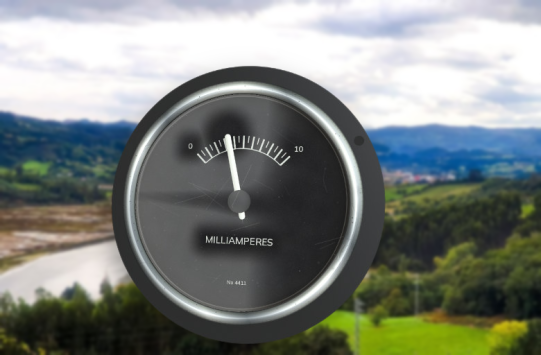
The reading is 3.5 mA
